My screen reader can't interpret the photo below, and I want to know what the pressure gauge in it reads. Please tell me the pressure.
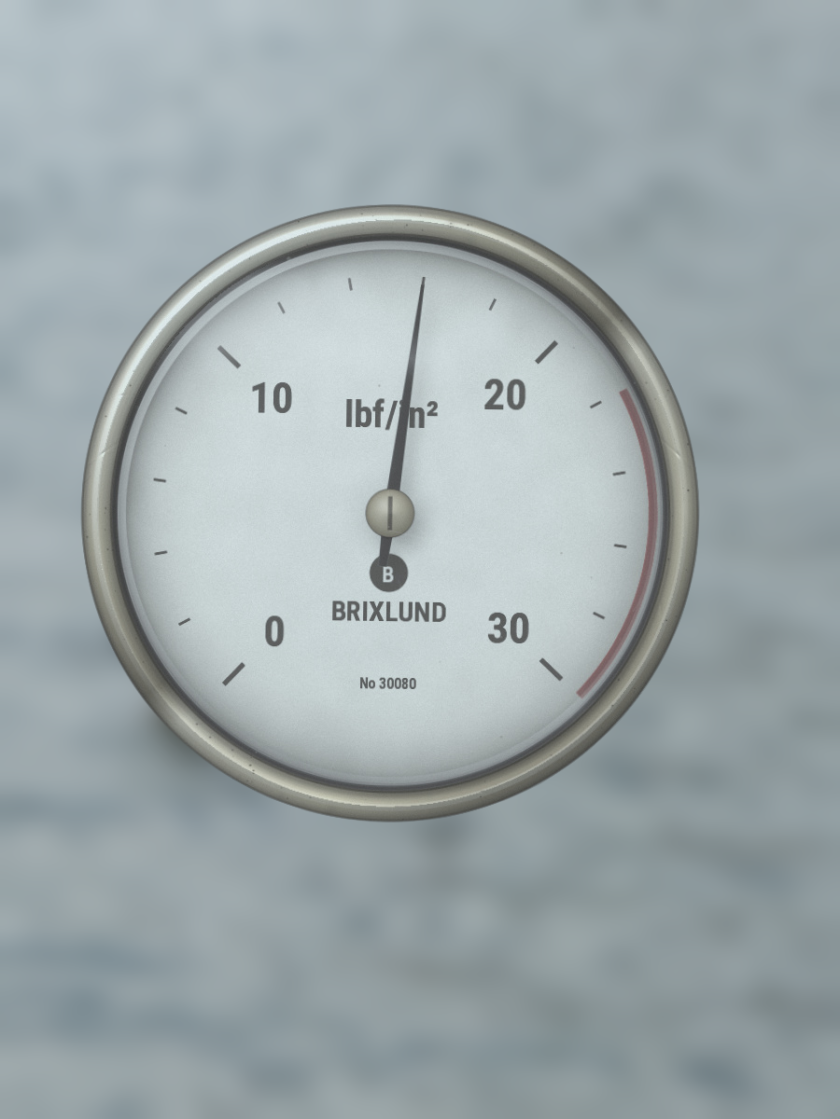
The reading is 16 psi
